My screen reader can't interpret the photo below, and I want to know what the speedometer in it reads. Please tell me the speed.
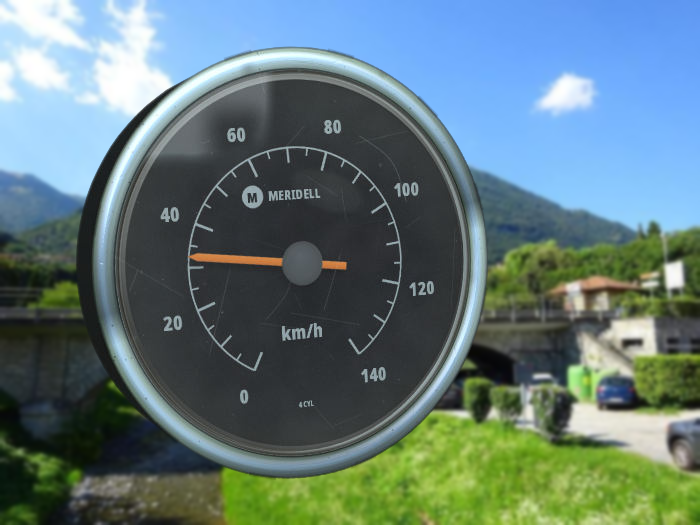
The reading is 32.5 km/h
